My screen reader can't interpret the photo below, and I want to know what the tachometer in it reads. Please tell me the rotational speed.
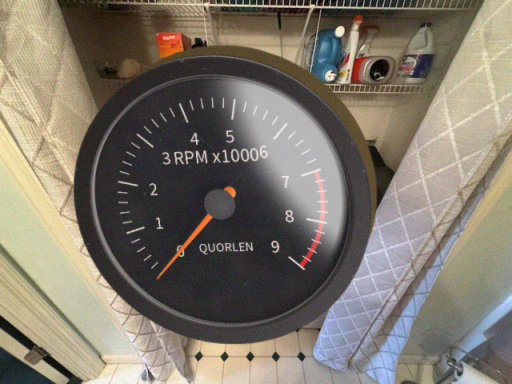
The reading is 0 rpm
